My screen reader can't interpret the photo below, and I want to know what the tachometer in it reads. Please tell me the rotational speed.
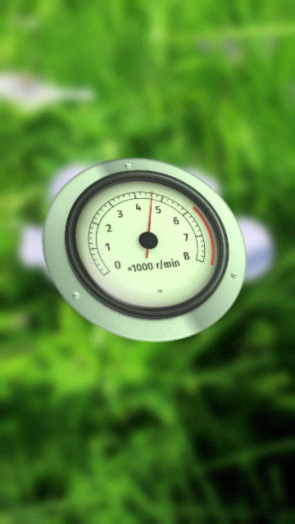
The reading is 4600 rpm
